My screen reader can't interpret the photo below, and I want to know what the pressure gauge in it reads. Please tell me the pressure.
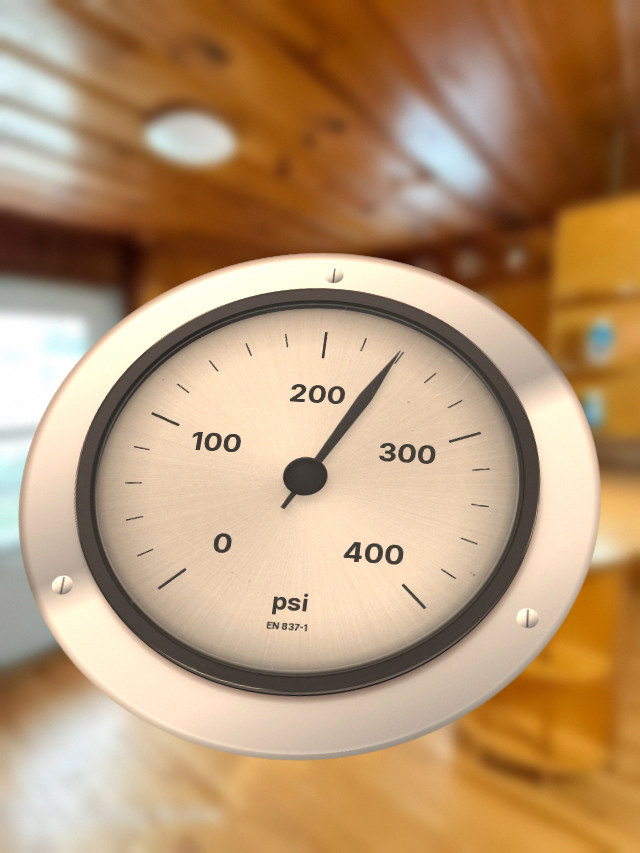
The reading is 240 psi
